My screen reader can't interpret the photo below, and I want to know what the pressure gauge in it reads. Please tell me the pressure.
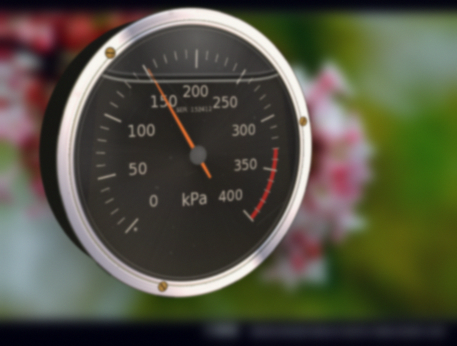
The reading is 150 kPa
